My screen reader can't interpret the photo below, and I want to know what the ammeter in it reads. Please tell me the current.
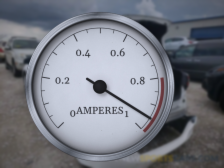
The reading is 0.95 A
